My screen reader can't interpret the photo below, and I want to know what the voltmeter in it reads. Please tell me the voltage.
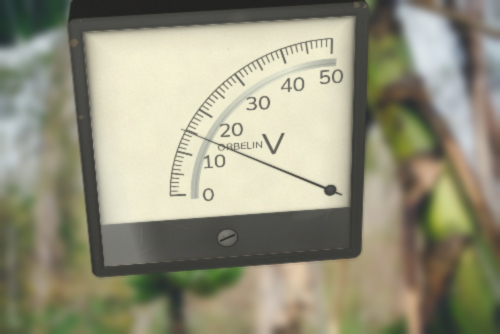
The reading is 15 V
